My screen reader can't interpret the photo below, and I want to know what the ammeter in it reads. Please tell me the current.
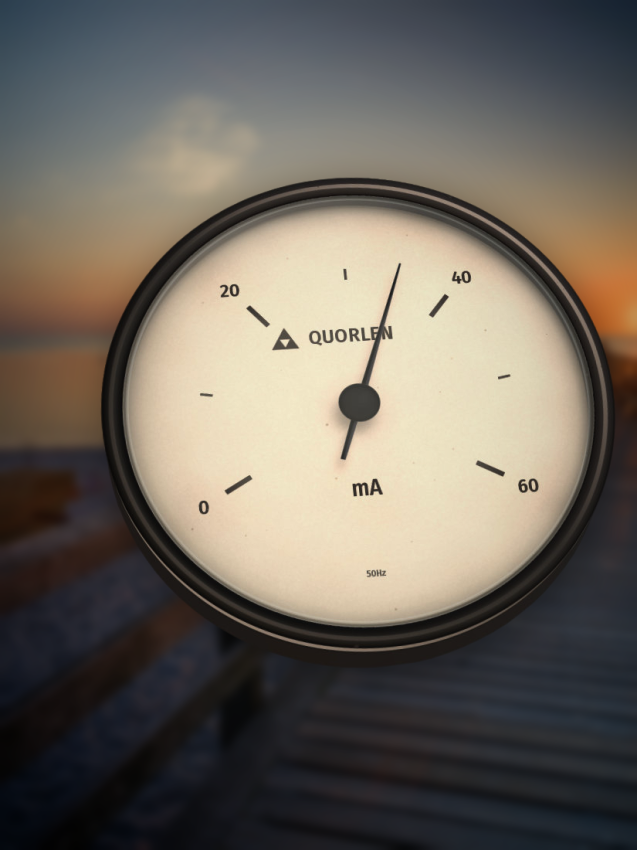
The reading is 35 mA
